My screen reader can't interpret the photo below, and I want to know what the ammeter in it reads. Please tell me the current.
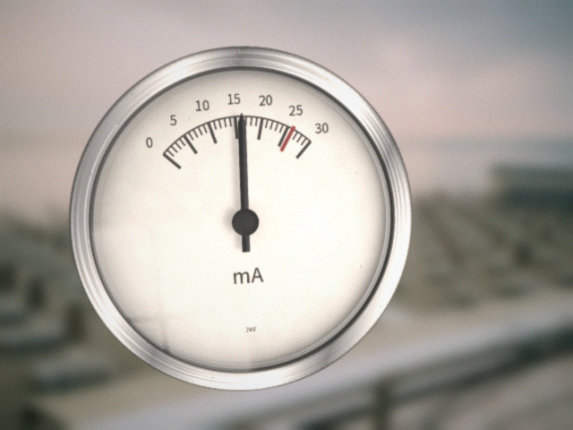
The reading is 16 mA
